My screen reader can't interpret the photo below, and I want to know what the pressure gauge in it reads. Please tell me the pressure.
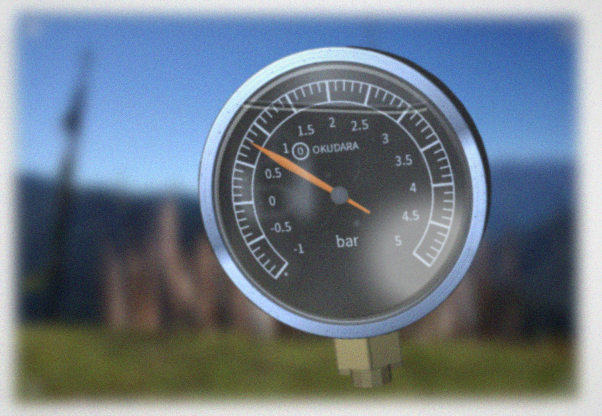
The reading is 0.8 bar
